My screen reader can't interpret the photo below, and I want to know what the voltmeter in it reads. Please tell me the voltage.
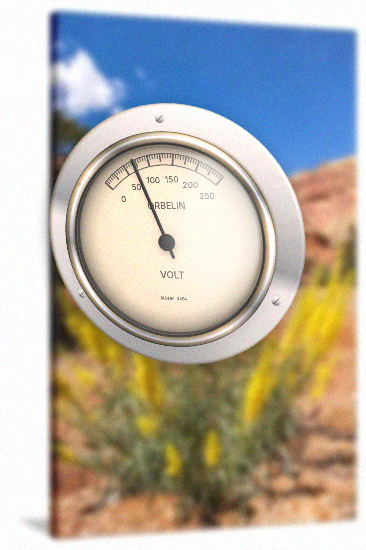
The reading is 75 V
